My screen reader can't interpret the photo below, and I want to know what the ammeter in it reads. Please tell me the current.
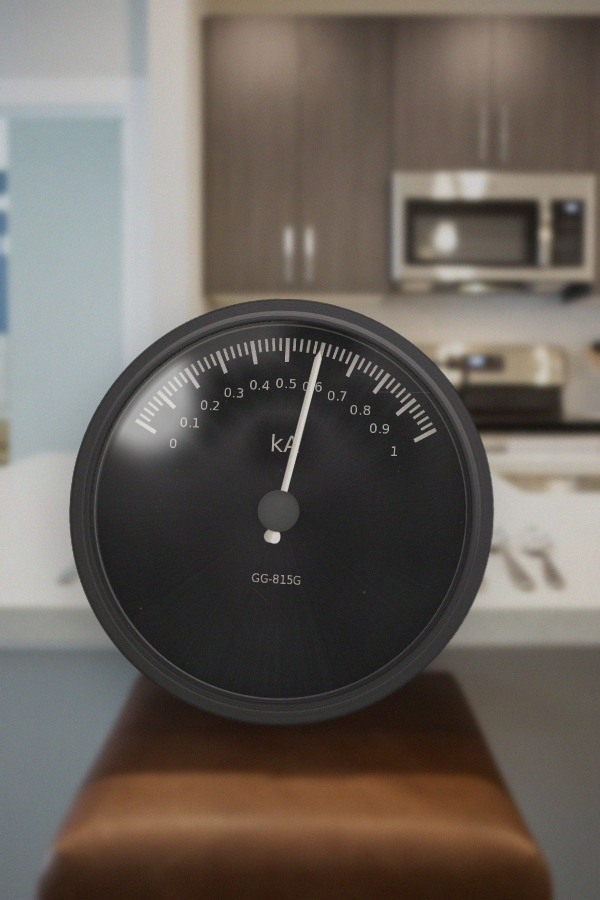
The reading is 0.6 kA
